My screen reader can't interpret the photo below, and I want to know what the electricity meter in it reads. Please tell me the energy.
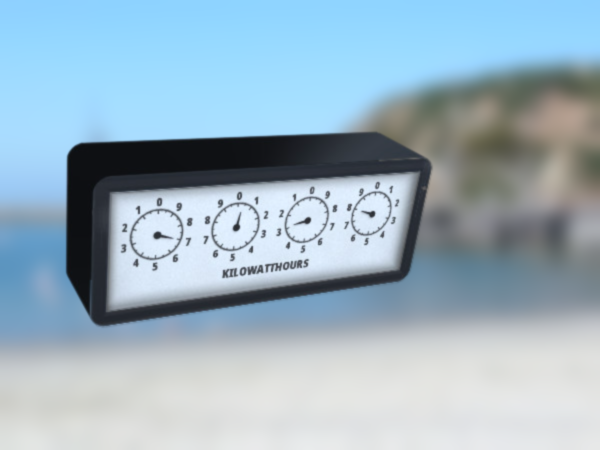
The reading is 7028 kWh
